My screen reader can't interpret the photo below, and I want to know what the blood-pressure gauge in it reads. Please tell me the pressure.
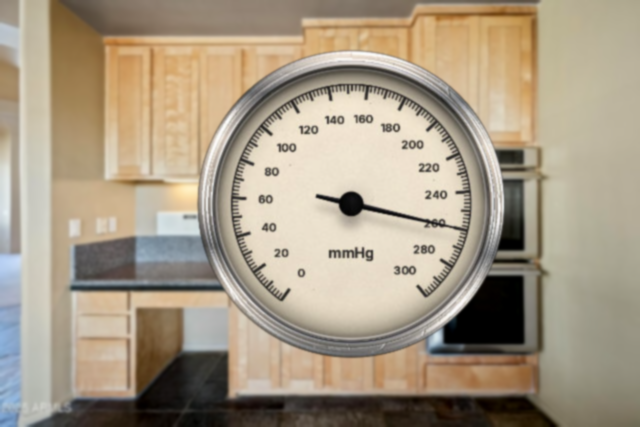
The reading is 260 mmHg
